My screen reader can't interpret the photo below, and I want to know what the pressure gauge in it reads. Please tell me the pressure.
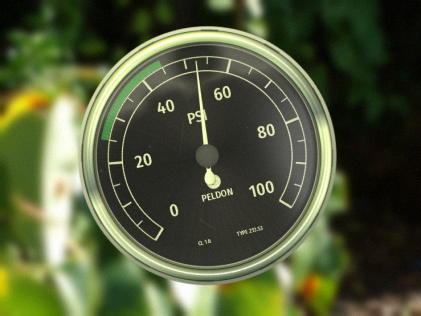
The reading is 52.5 psi
